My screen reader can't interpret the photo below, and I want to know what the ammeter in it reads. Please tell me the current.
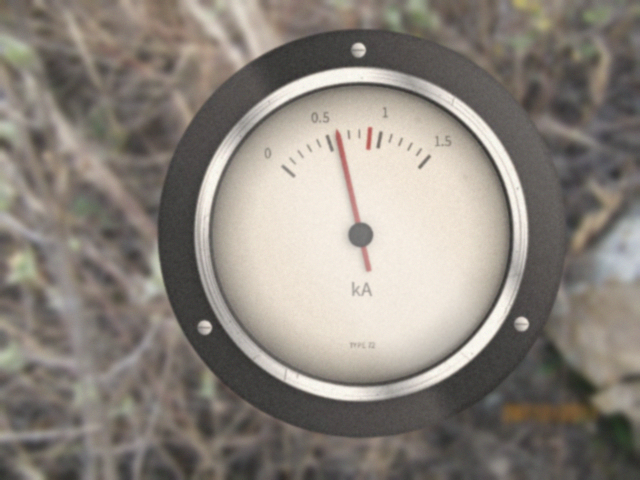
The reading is 0.6 kA
